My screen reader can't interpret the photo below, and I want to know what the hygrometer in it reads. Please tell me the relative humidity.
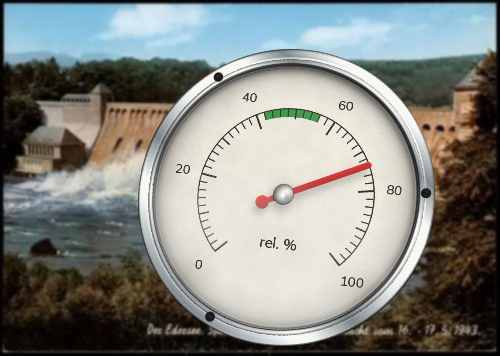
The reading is 74 %
